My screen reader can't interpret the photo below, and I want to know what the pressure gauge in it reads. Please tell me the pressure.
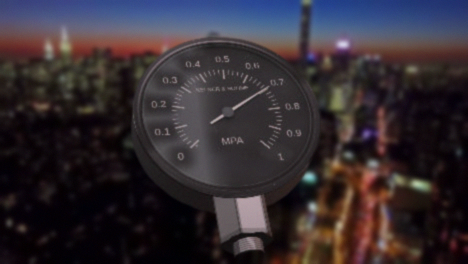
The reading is 0.7 MPa
